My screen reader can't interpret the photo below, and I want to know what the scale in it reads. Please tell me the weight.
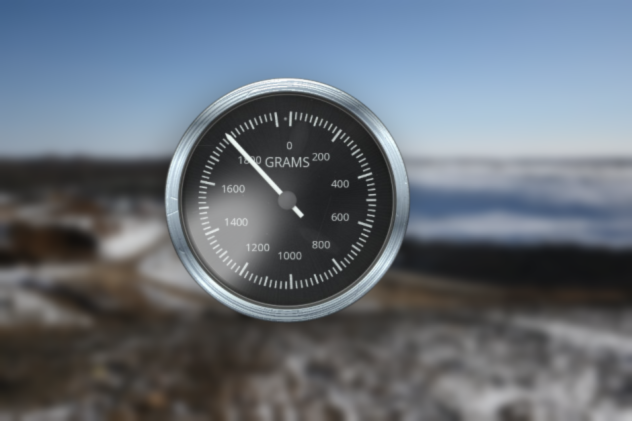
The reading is 1800 g
